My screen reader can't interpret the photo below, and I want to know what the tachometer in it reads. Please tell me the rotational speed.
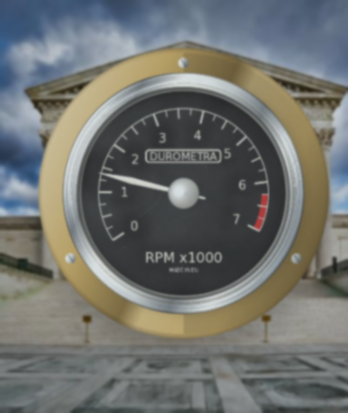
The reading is 1375 rpm
